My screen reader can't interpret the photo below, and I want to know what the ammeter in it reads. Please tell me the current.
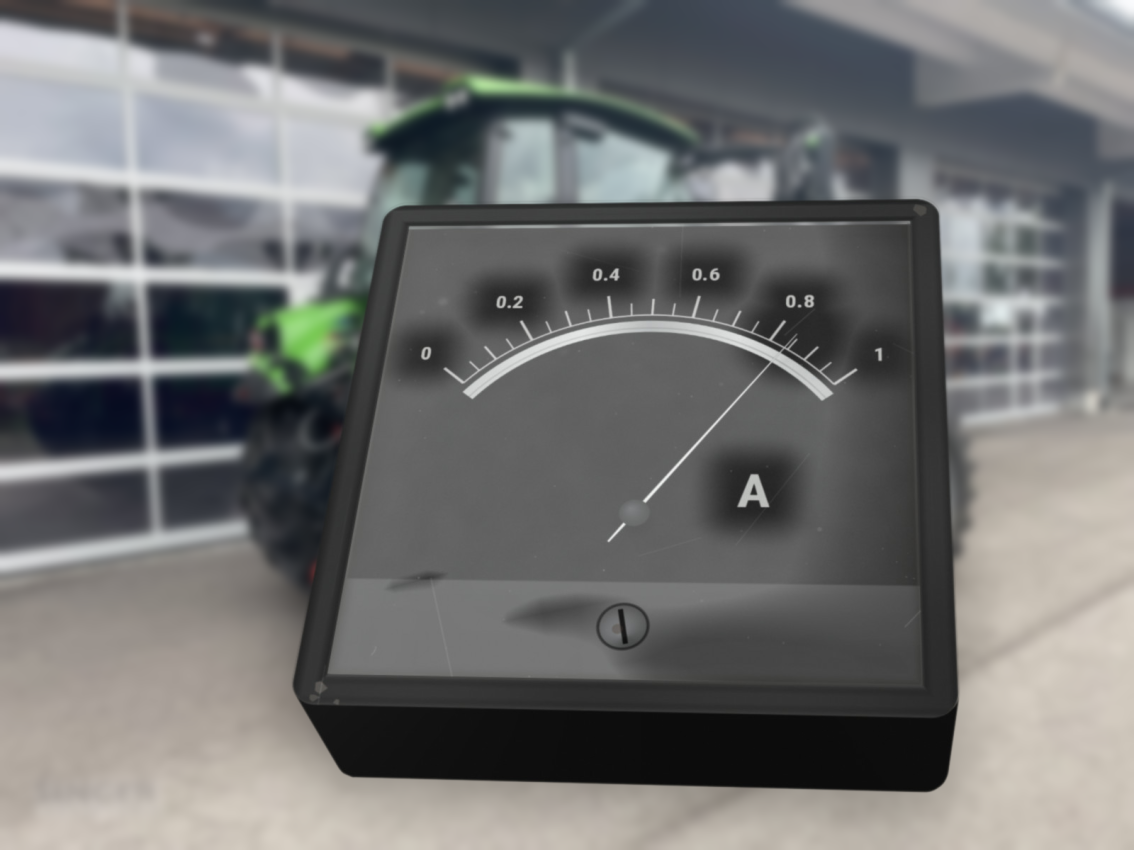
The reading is 0.85 A
